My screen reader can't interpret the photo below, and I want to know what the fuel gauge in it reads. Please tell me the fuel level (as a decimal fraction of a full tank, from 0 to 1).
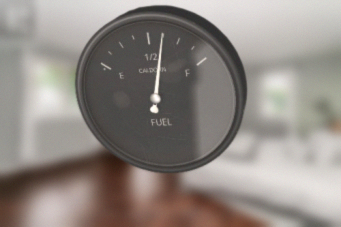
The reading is 0.625
